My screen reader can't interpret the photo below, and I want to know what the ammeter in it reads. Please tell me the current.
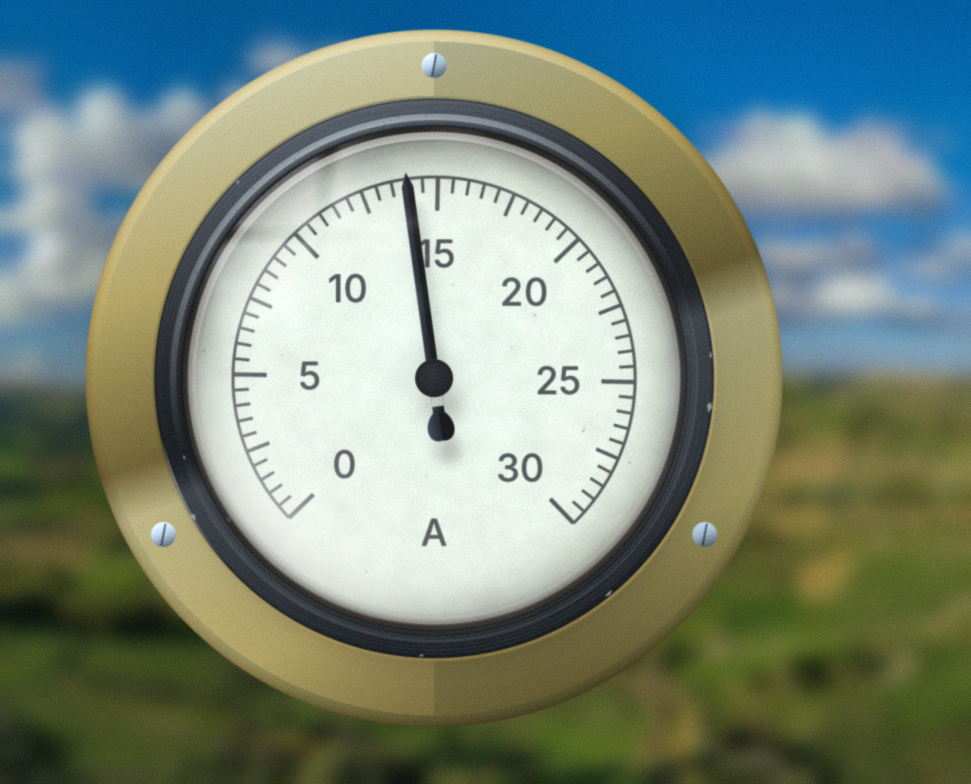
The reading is 14 A
